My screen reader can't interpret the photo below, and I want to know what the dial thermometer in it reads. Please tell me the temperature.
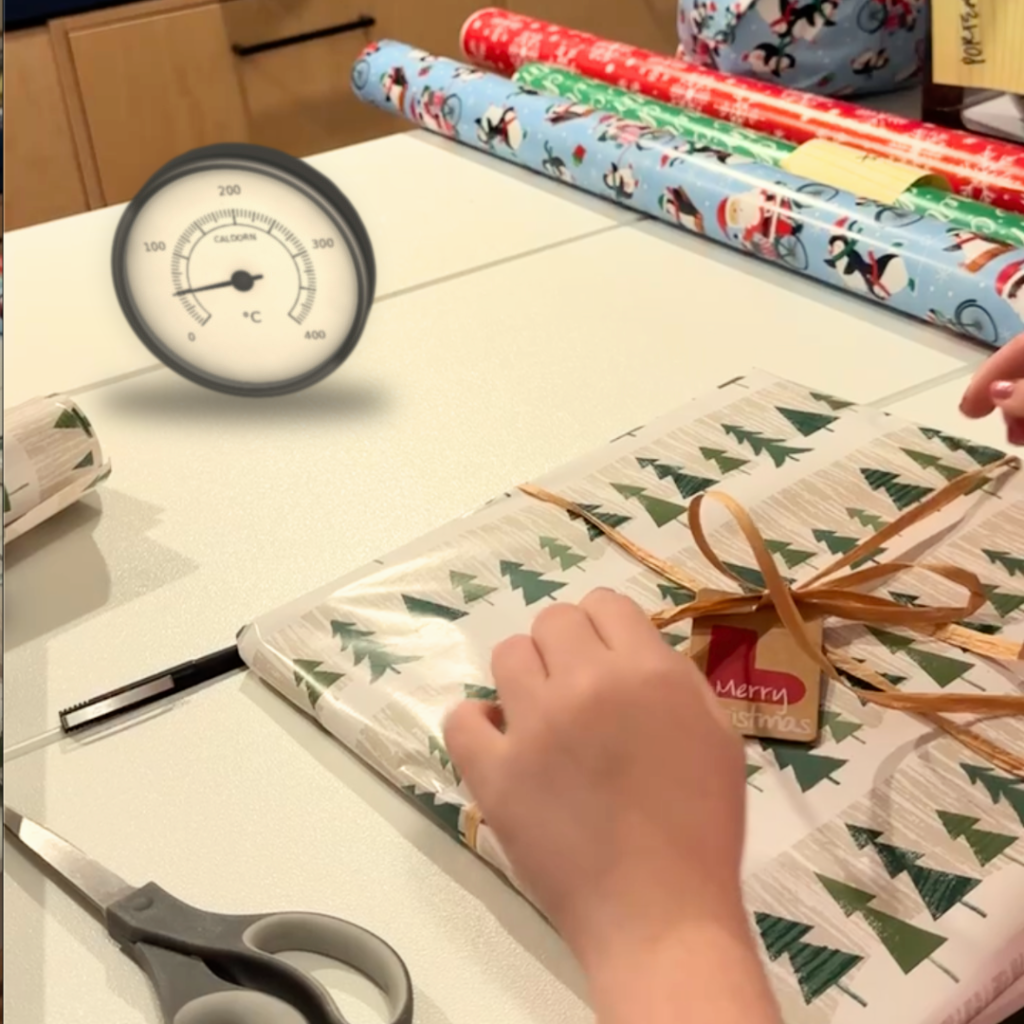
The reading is 50 °C
